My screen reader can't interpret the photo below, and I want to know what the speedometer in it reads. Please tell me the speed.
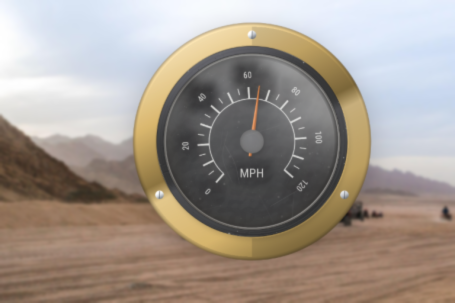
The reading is 65 mph
